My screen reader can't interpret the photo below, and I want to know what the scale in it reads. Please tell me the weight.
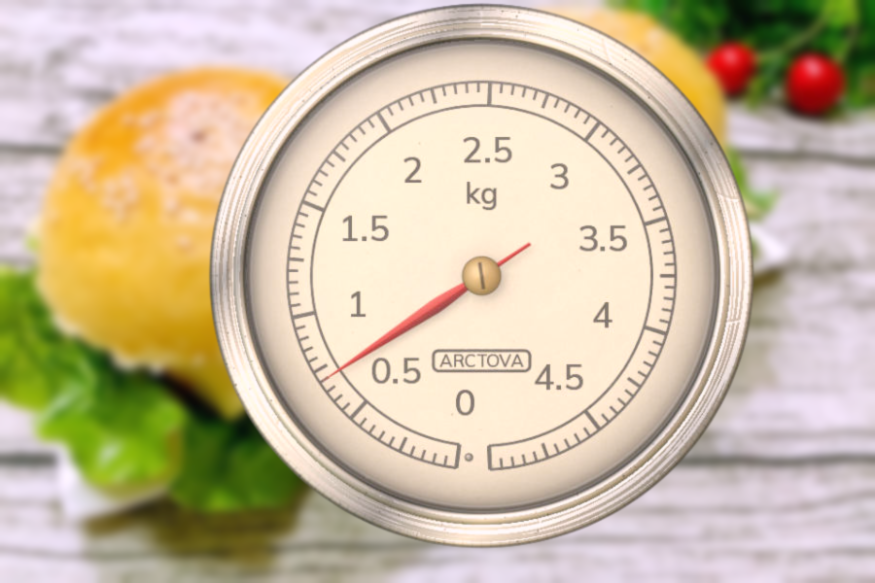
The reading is 0.7 kg
